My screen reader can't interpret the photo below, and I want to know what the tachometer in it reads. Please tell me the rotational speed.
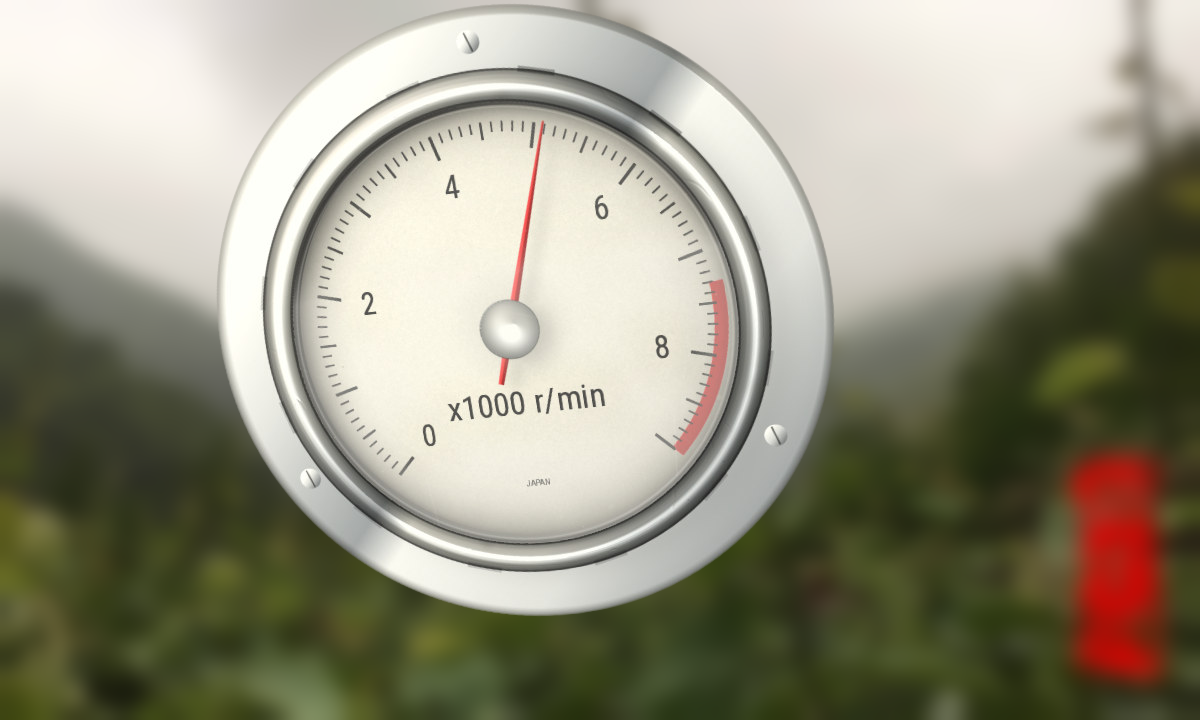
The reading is 5100 rpm
